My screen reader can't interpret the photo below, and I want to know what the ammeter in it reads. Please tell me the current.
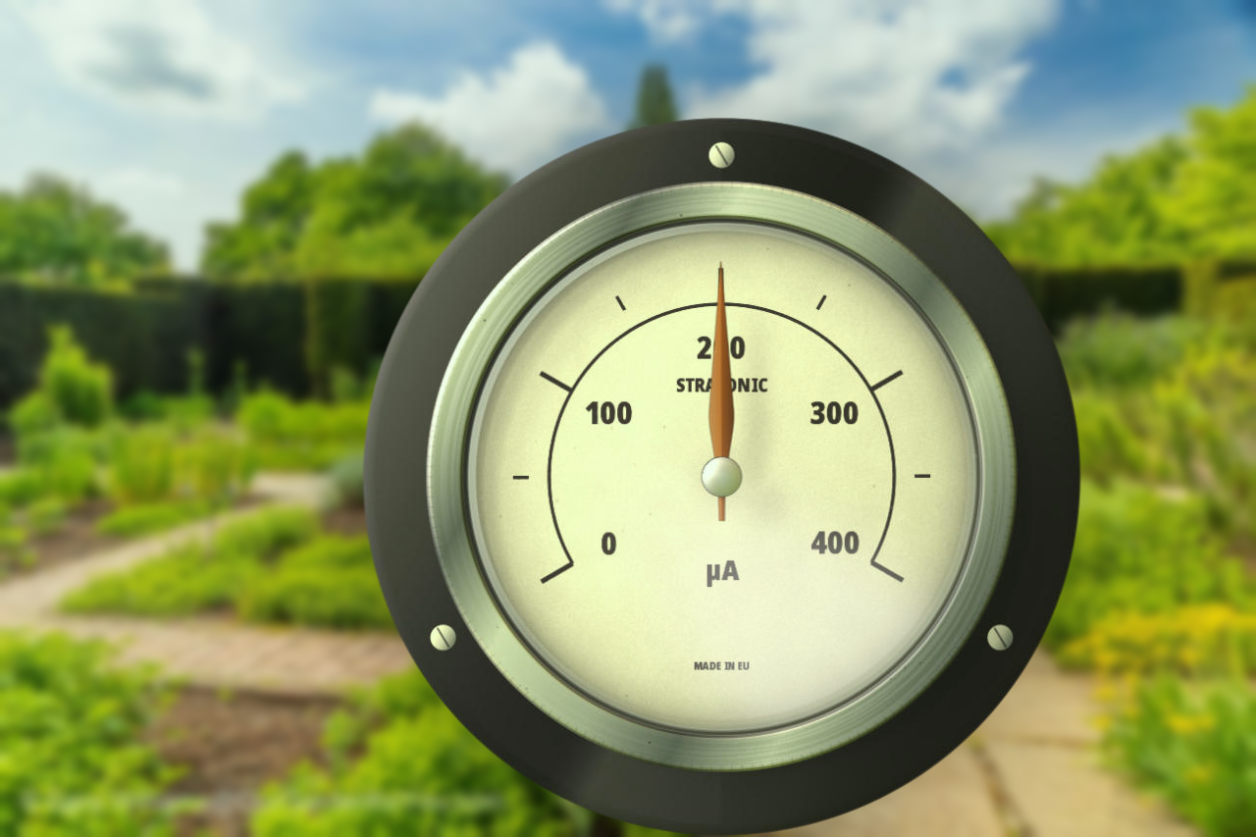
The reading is 200 µA
